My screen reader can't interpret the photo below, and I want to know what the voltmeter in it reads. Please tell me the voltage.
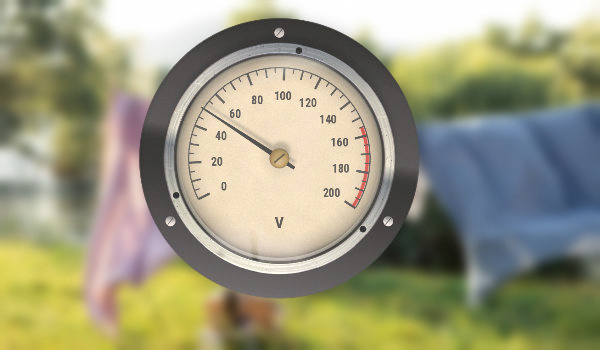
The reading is 50 V
